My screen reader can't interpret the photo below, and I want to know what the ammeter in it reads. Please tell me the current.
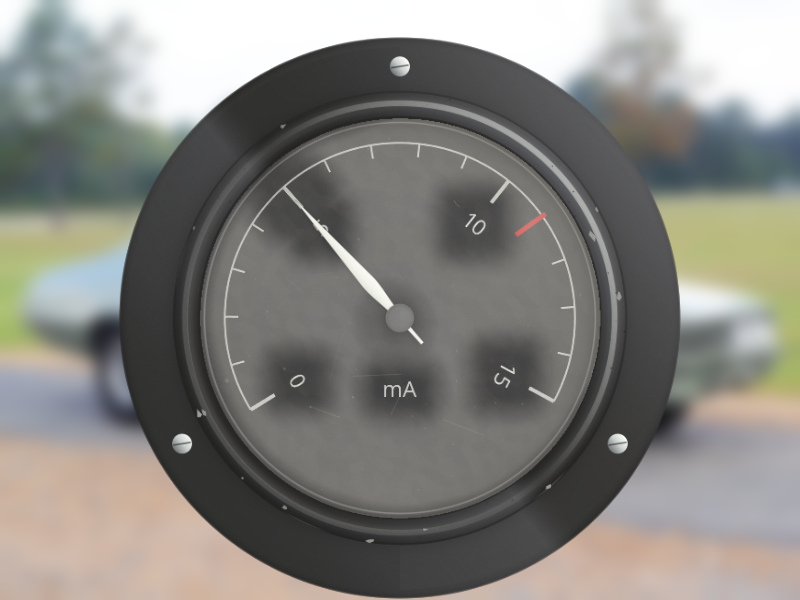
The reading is 5 mA
